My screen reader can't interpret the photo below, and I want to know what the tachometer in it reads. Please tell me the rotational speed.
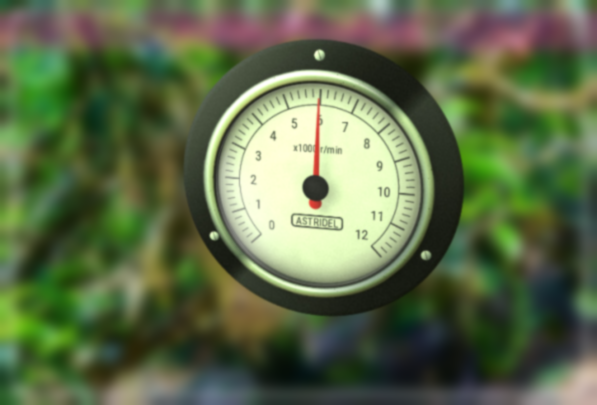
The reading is 6000 rpm
